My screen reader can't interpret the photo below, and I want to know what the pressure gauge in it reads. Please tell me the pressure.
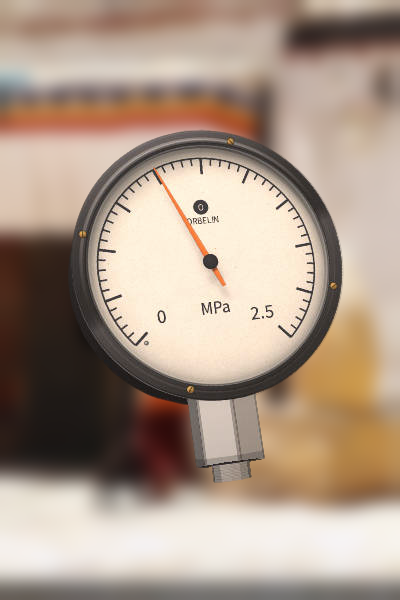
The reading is 1 MPa
